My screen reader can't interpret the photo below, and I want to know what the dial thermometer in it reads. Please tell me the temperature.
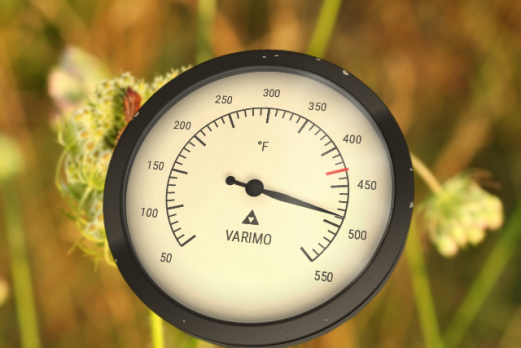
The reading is 490 °F
